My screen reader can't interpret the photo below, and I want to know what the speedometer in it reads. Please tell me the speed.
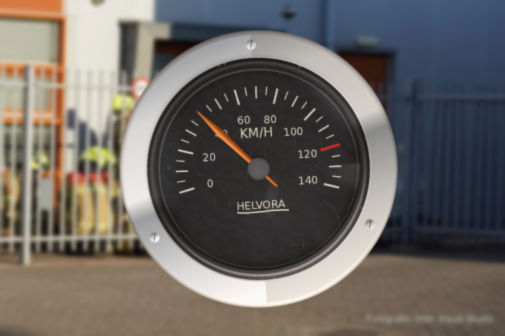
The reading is 40 km/h
